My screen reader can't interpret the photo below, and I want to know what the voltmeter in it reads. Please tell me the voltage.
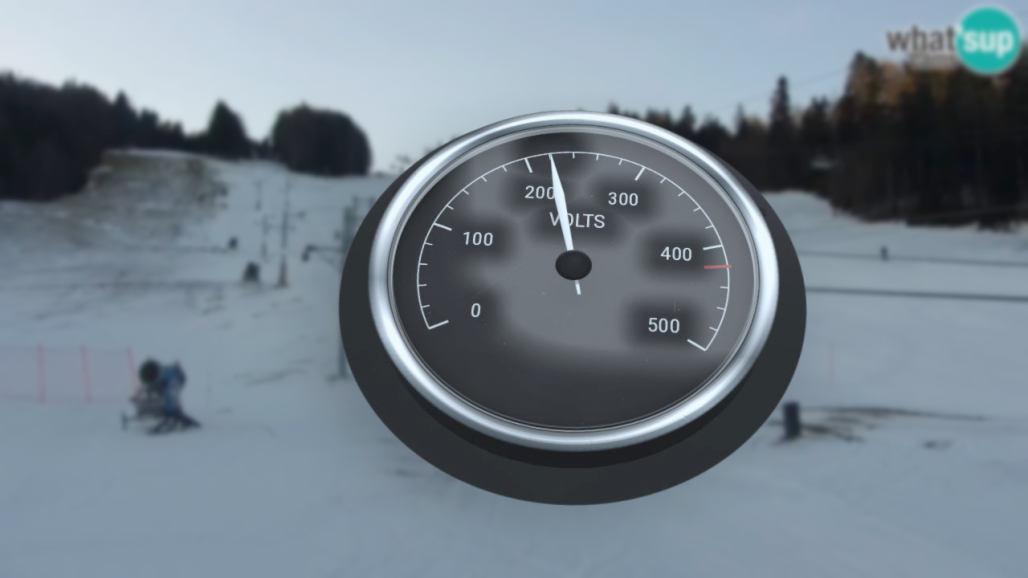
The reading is 220 V
